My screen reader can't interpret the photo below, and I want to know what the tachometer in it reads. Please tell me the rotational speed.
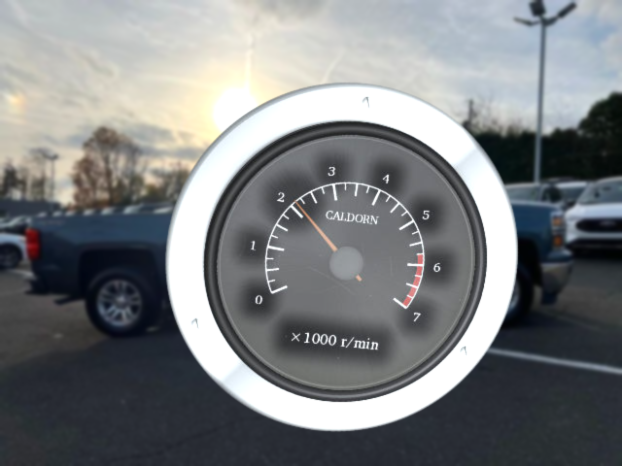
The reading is 2125 rpm
